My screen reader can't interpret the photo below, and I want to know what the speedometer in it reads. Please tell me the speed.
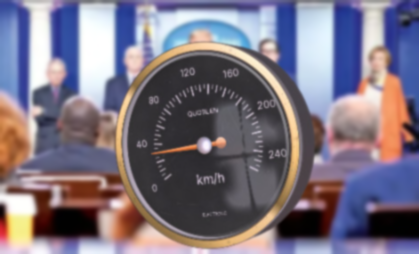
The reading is 30 km/h
